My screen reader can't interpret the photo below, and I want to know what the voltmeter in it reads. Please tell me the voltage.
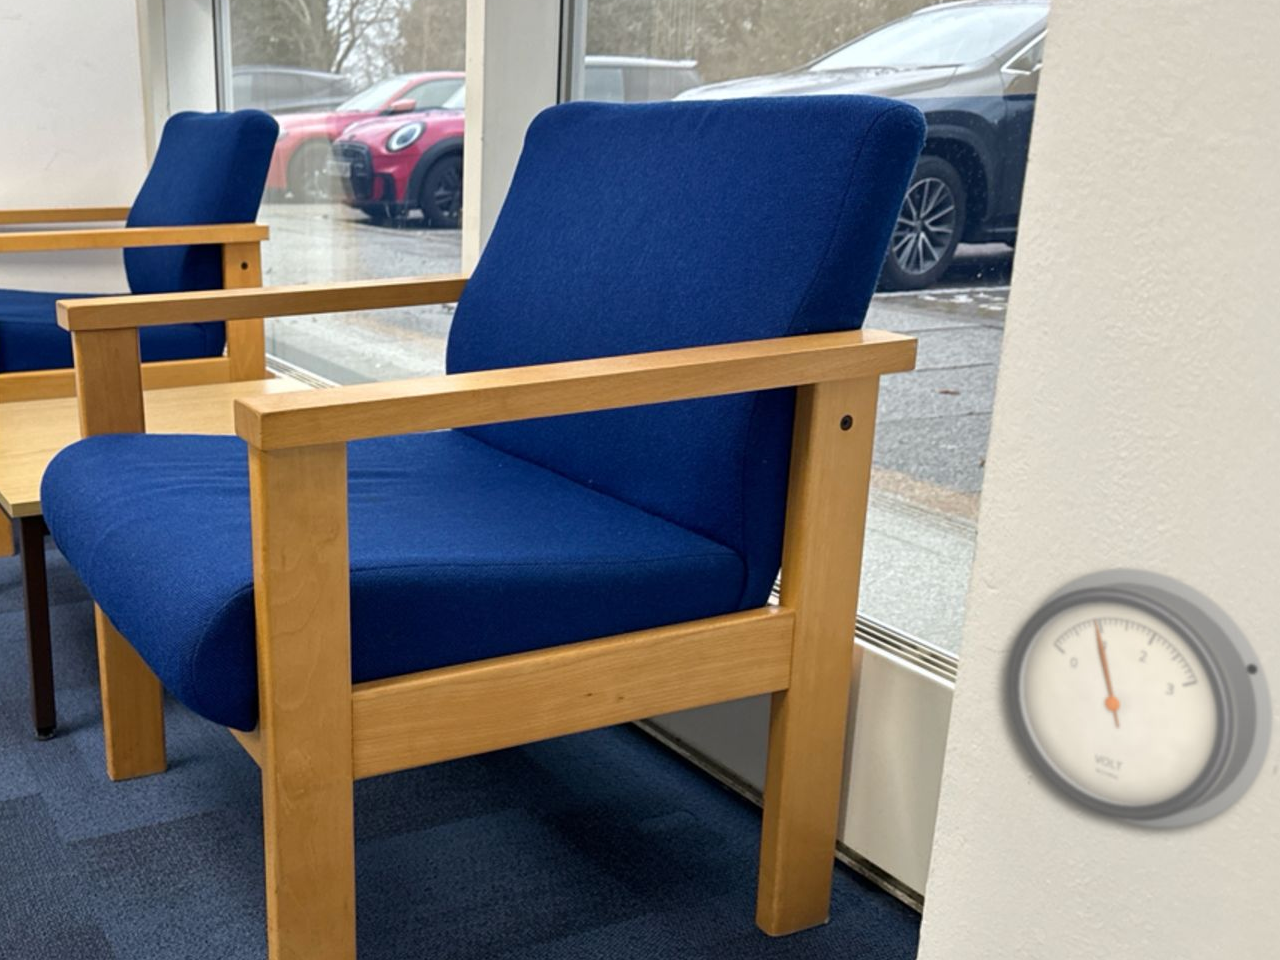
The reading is 1 V
